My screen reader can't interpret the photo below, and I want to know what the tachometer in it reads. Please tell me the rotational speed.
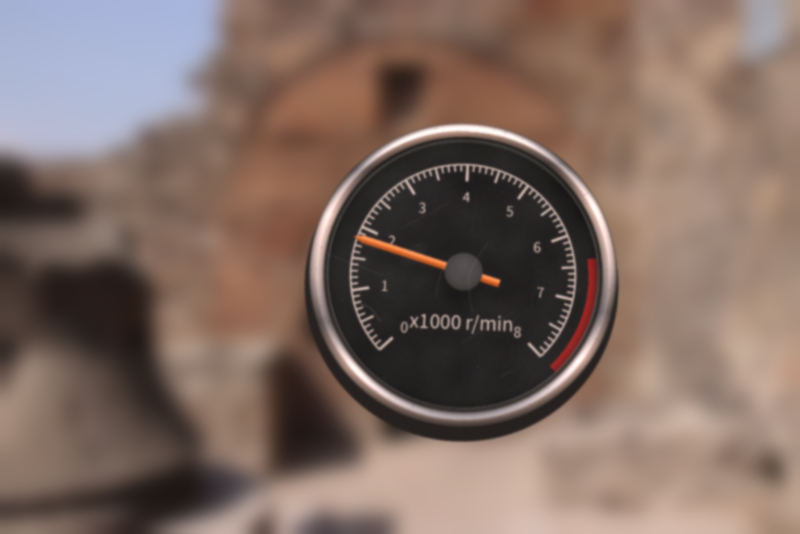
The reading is 1800 rpm
